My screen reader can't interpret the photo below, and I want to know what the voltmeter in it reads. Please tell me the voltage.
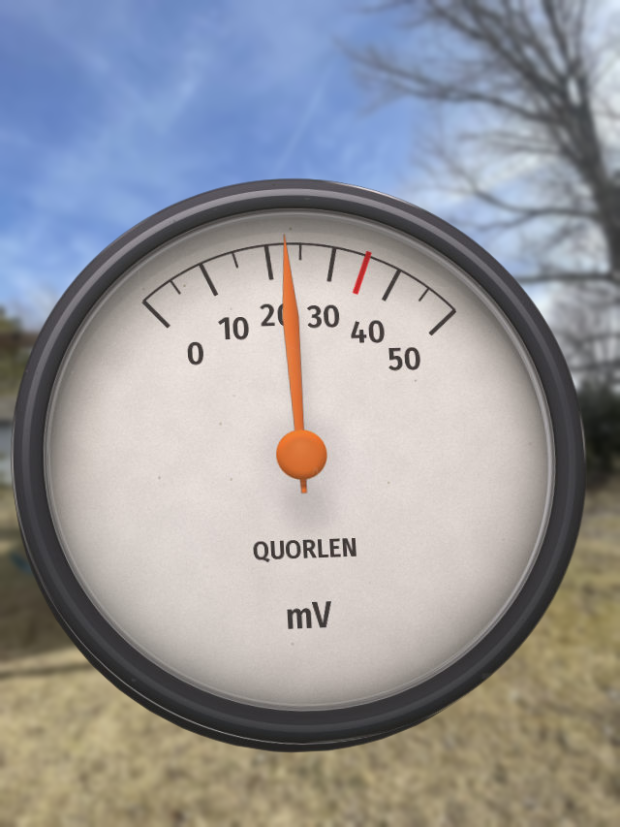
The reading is 22.5 mV
